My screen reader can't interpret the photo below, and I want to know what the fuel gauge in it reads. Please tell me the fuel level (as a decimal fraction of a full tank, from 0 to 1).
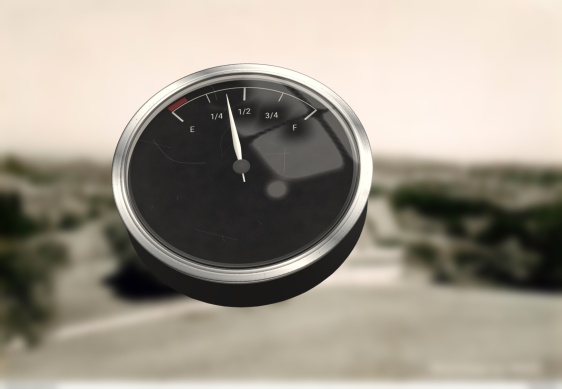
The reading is 0.375
